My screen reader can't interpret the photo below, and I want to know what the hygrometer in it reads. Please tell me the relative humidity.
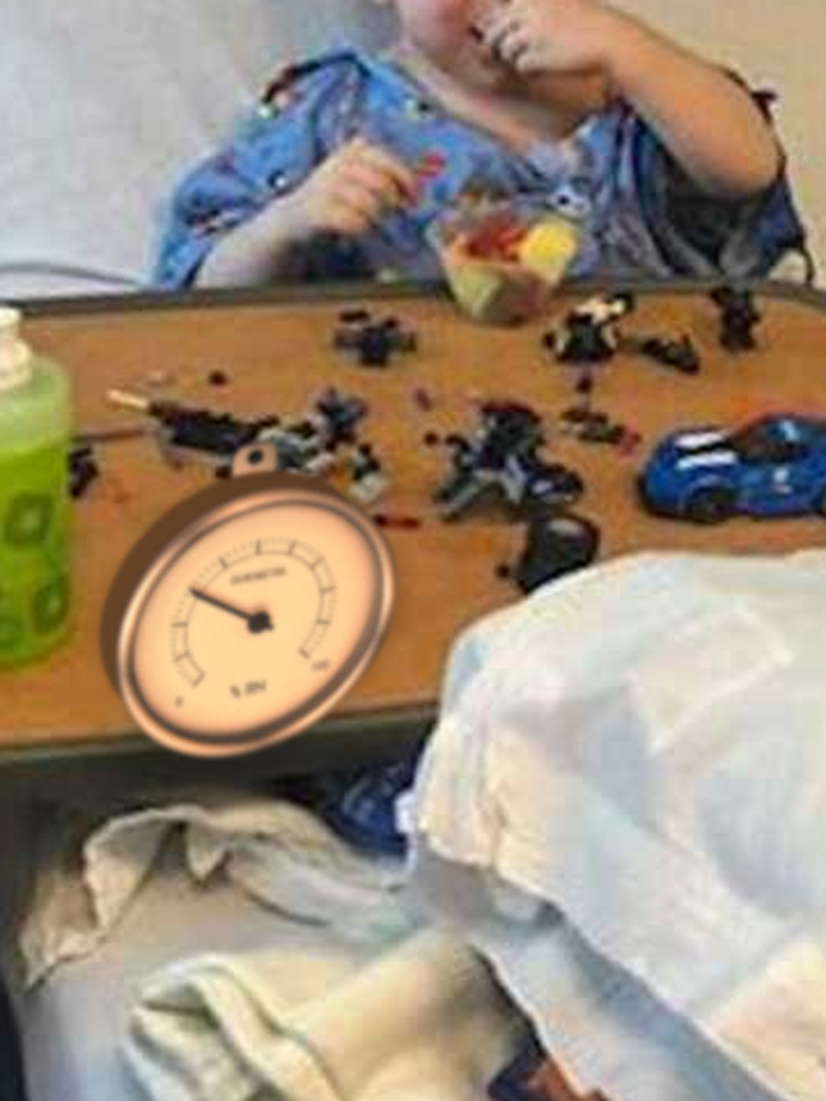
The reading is 30 %
